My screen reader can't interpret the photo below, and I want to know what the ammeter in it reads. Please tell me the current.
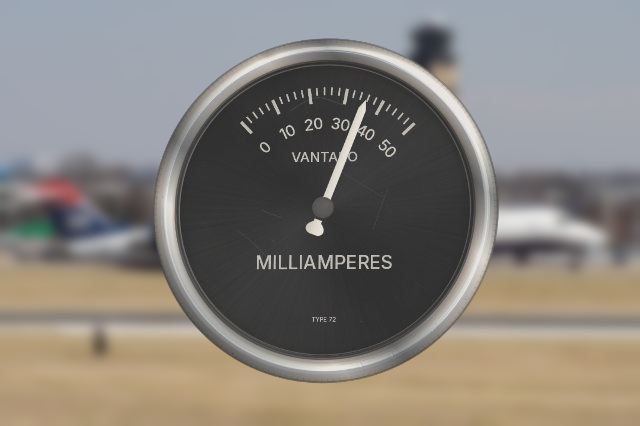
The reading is 36 mA
